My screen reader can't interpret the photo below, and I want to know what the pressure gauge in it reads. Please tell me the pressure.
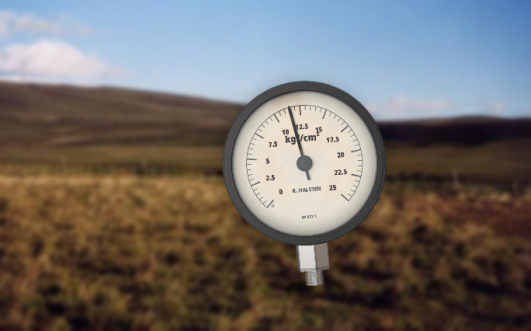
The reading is 11.5 kg/cm²
